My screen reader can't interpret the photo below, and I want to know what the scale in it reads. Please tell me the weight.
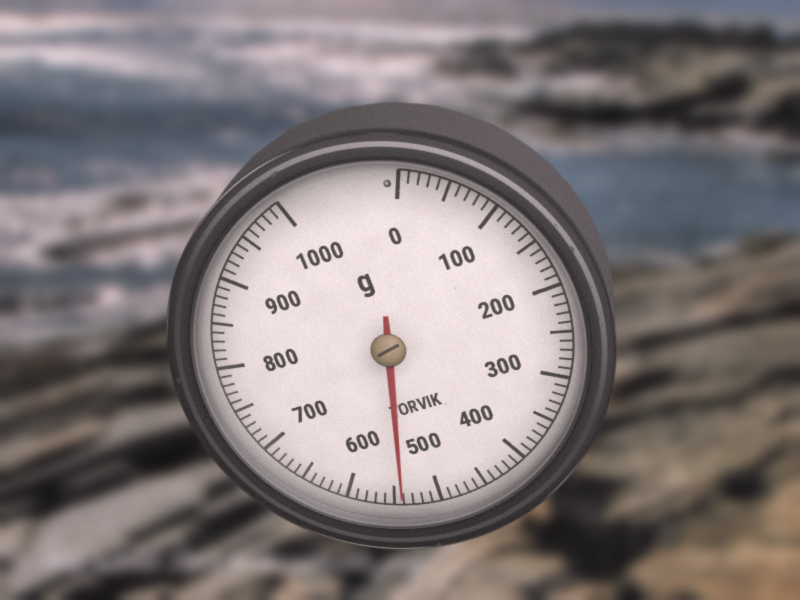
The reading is 540 g
